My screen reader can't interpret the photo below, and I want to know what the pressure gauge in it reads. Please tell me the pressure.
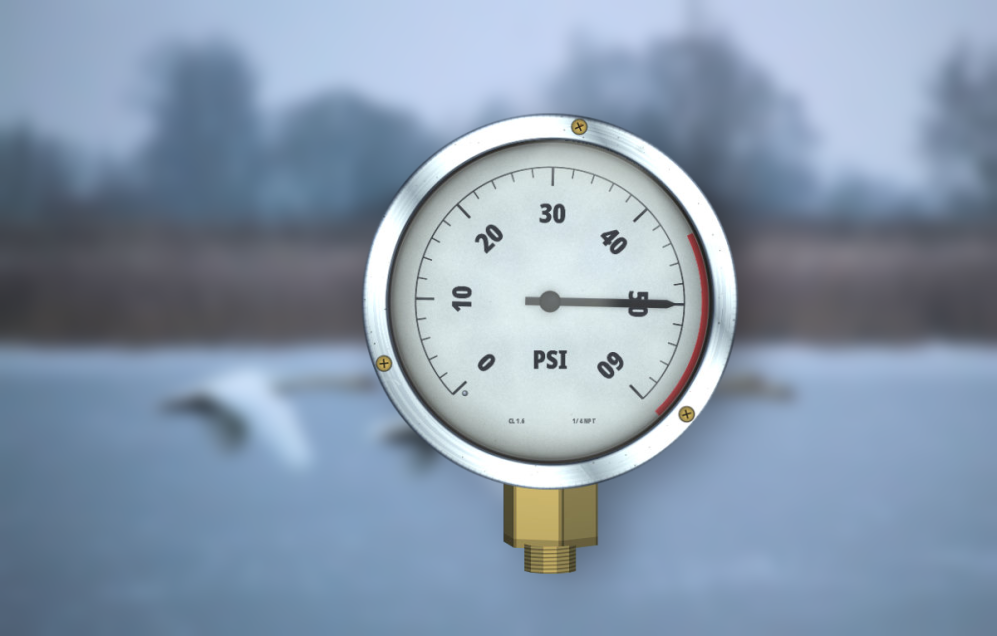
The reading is 50 psi
